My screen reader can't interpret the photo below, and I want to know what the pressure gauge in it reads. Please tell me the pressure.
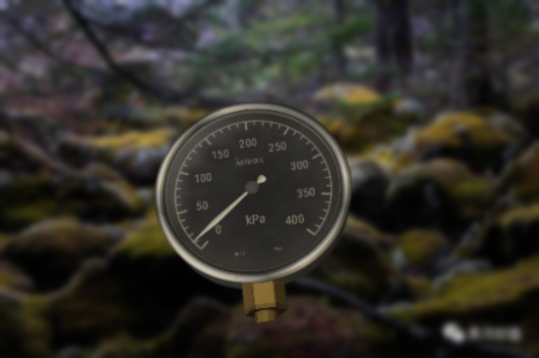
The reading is 10 kPa
